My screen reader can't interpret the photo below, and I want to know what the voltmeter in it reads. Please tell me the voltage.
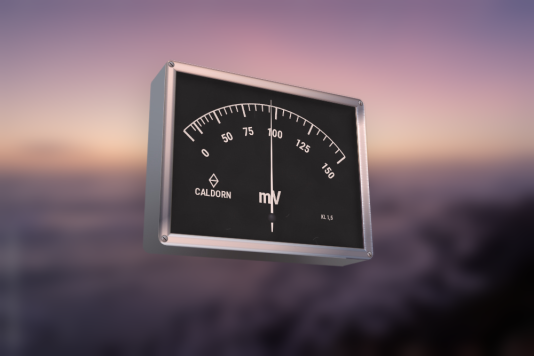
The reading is 95 mV
